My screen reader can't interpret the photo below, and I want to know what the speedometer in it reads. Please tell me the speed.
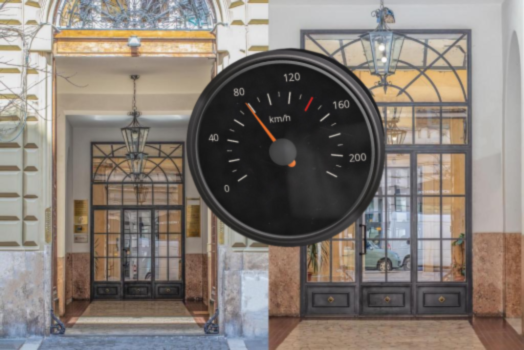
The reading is 80 km/h
